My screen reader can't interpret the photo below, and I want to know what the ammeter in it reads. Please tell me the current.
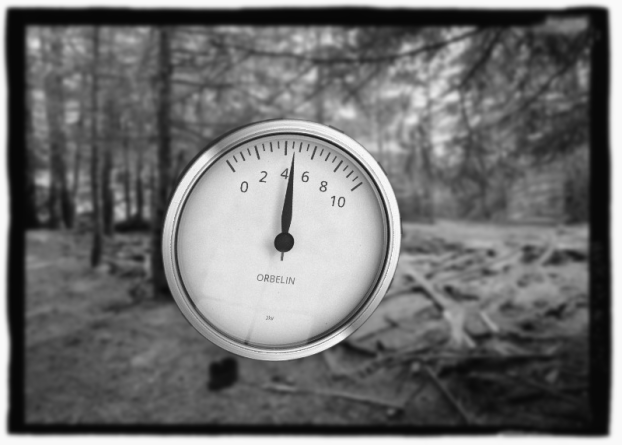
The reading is 4.5 A
